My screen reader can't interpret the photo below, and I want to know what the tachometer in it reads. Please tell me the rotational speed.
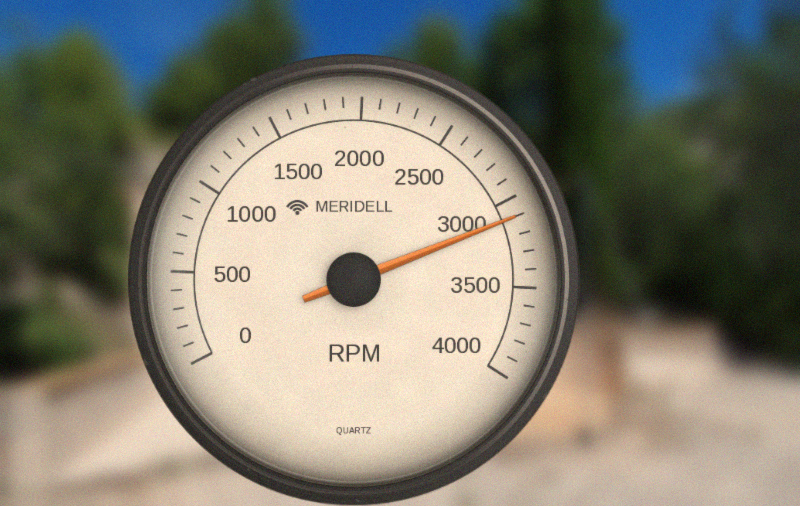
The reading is 3100 rpm
